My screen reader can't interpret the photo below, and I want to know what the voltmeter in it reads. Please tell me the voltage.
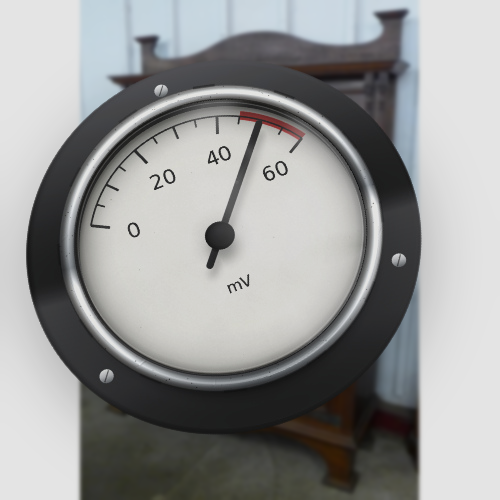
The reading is 50 mV
